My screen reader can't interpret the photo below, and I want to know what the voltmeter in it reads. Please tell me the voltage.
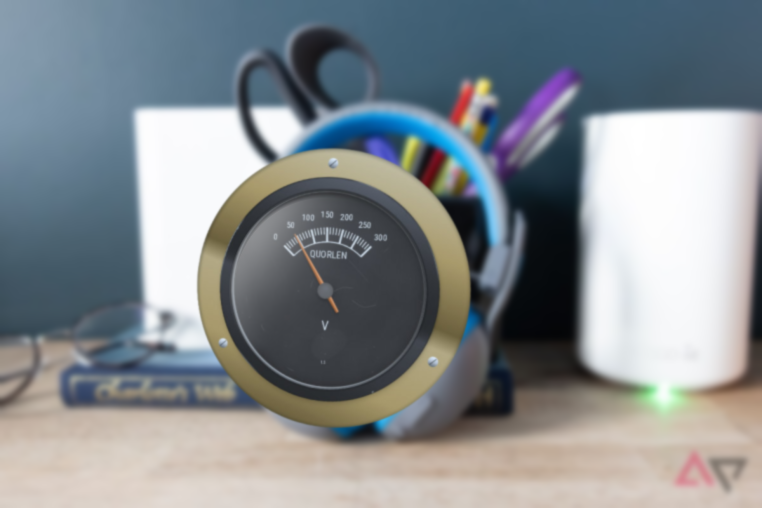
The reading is 50 V
